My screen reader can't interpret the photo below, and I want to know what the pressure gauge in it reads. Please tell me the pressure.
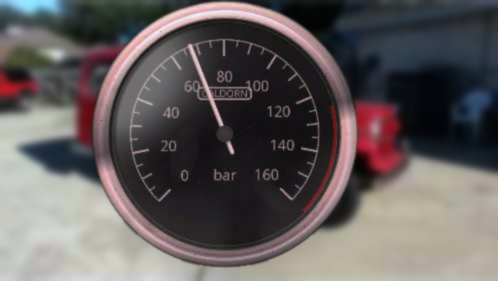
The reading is 67.5 bar
